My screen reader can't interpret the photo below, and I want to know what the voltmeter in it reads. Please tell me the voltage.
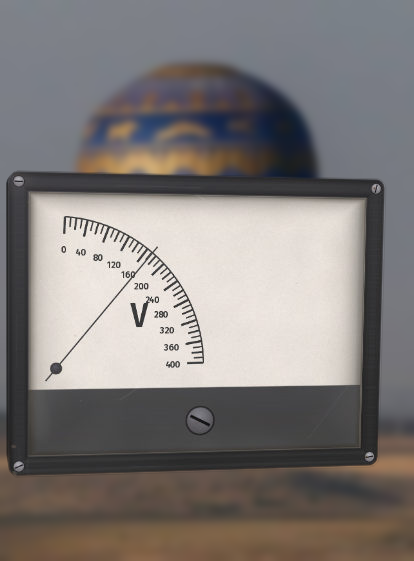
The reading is 170 V
